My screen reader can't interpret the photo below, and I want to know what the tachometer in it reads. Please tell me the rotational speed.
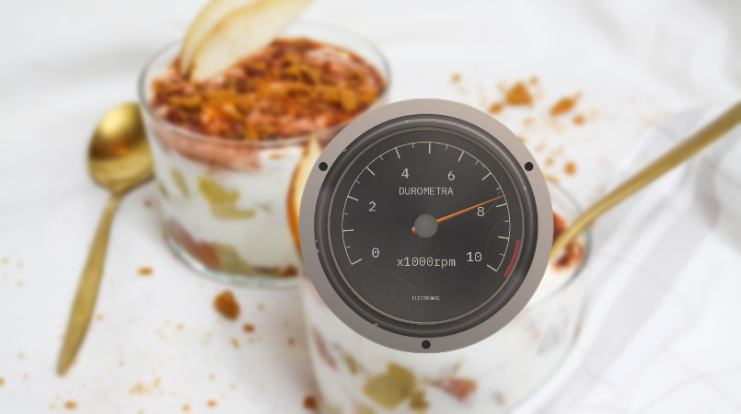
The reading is 7750 rpm
